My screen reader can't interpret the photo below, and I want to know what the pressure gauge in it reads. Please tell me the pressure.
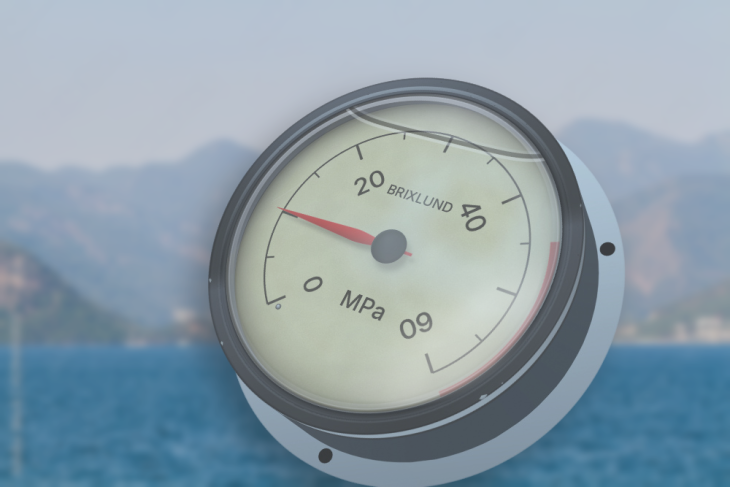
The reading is 10 MPa
